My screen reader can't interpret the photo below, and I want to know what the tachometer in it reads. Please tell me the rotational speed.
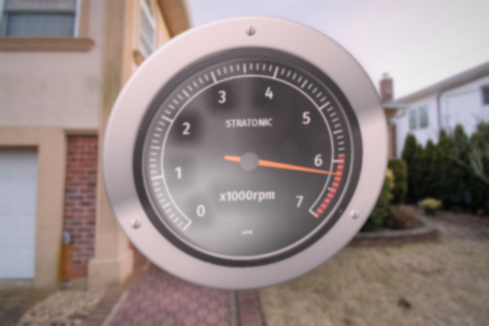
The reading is 6200 rpm
